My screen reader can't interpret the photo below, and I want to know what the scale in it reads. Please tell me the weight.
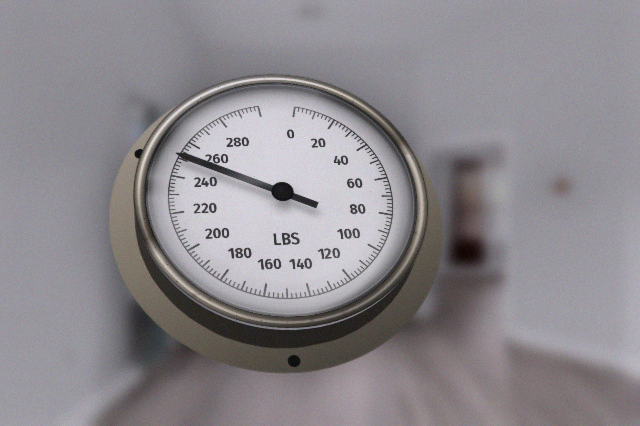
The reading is 250 lb
